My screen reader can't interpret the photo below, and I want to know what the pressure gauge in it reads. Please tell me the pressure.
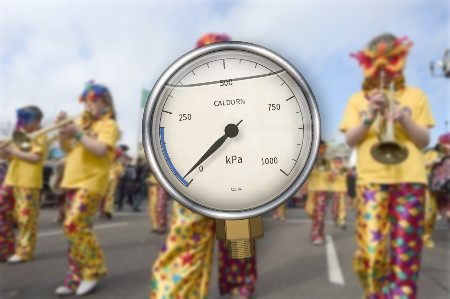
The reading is 25 kPa
